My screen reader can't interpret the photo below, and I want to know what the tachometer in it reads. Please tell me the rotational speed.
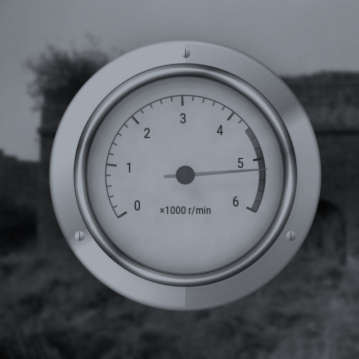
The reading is 5200 rpm
